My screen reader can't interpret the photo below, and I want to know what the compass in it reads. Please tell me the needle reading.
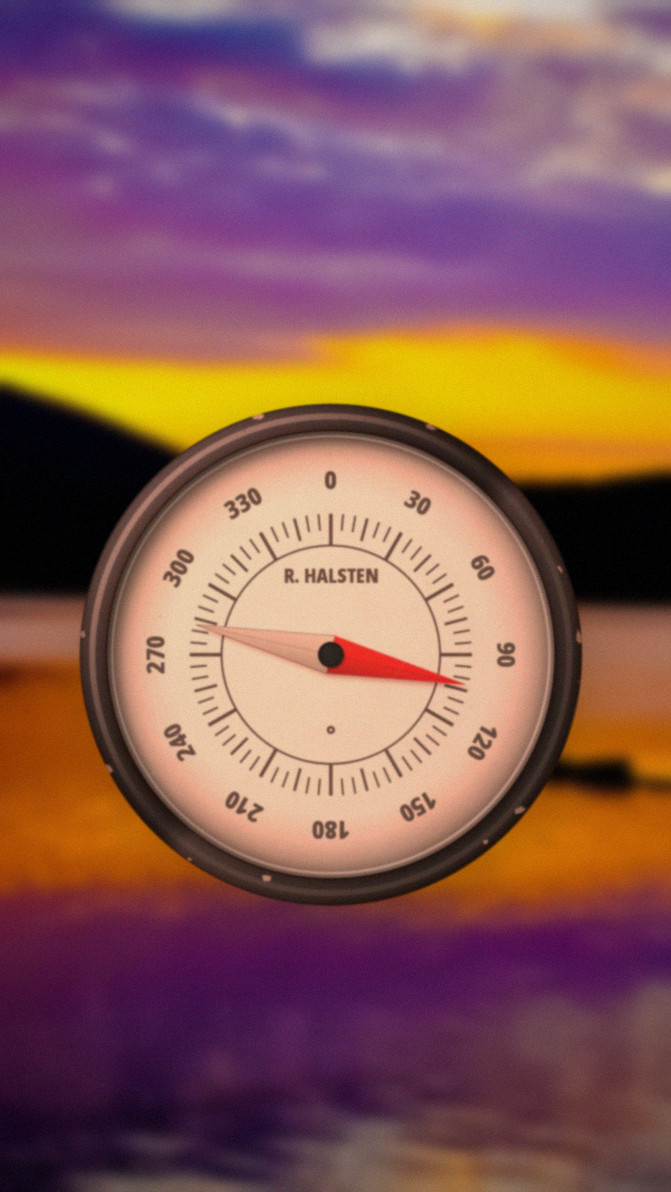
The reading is 102.5 °
